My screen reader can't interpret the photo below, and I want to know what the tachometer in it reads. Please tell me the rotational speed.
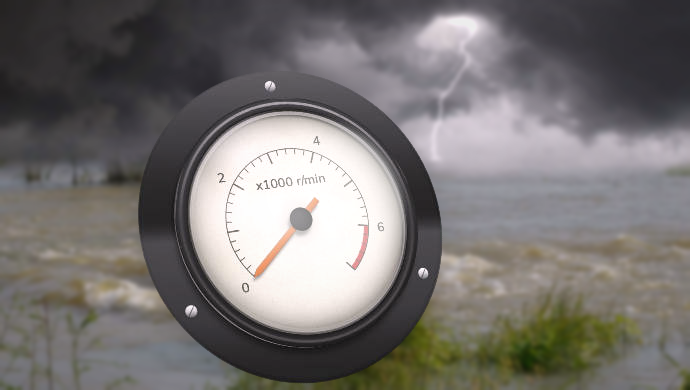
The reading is 0 rpm
